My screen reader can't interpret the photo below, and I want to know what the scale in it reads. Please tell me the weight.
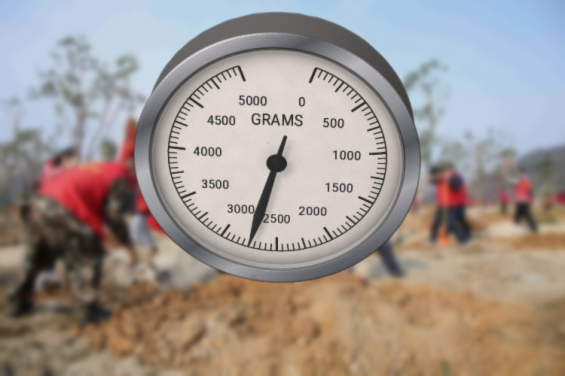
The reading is 2750 g
